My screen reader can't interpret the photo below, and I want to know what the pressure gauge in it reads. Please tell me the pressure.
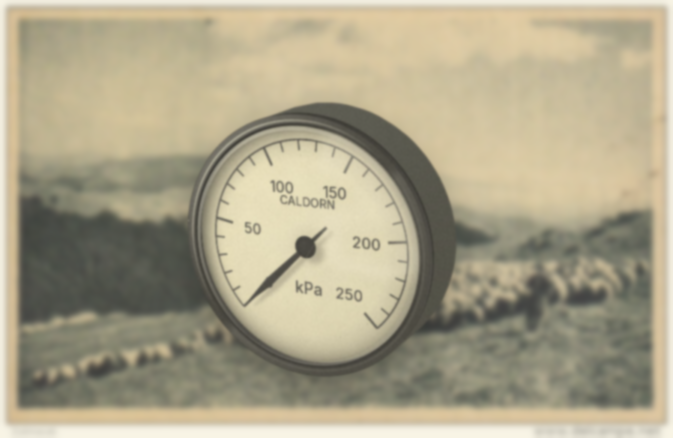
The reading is 0 kPa
